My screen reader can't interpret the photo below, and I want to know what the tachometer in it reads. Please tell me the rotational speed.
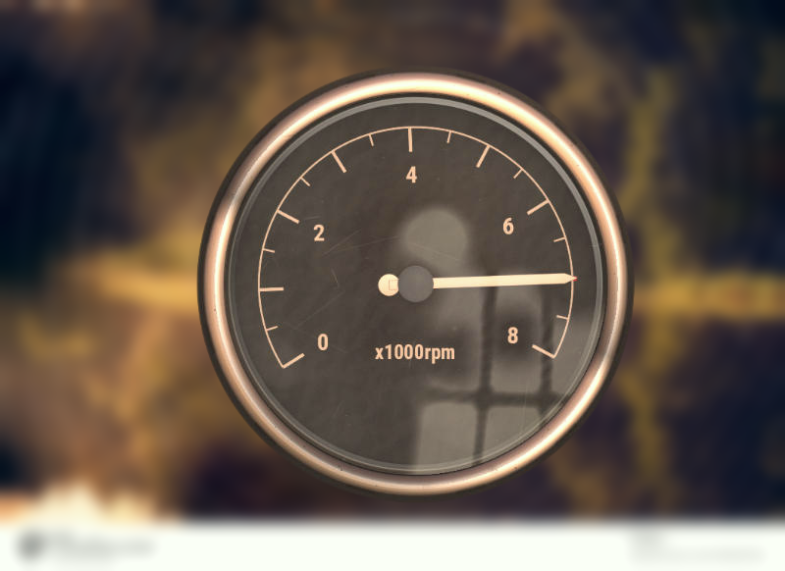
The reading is 7000 rpm
